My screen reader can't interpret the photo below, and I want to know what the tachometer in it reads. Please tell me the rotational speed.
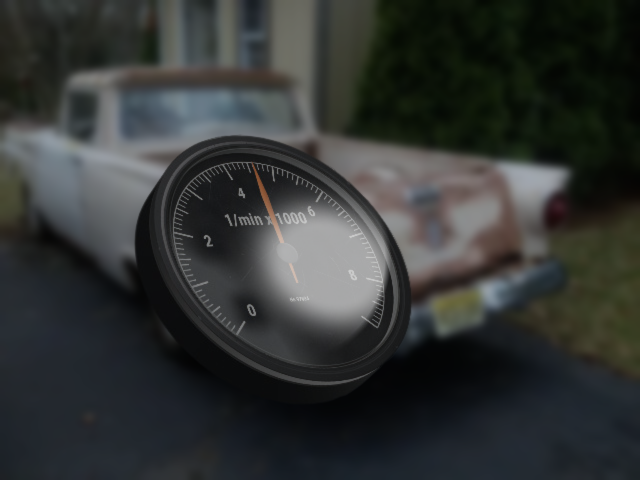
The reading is 4500 rpm
